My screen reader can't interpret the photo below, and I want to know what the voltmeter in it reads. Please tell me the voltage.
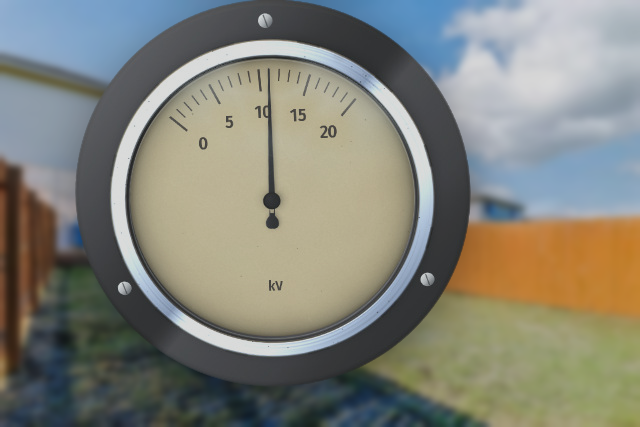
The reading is 11 kV
